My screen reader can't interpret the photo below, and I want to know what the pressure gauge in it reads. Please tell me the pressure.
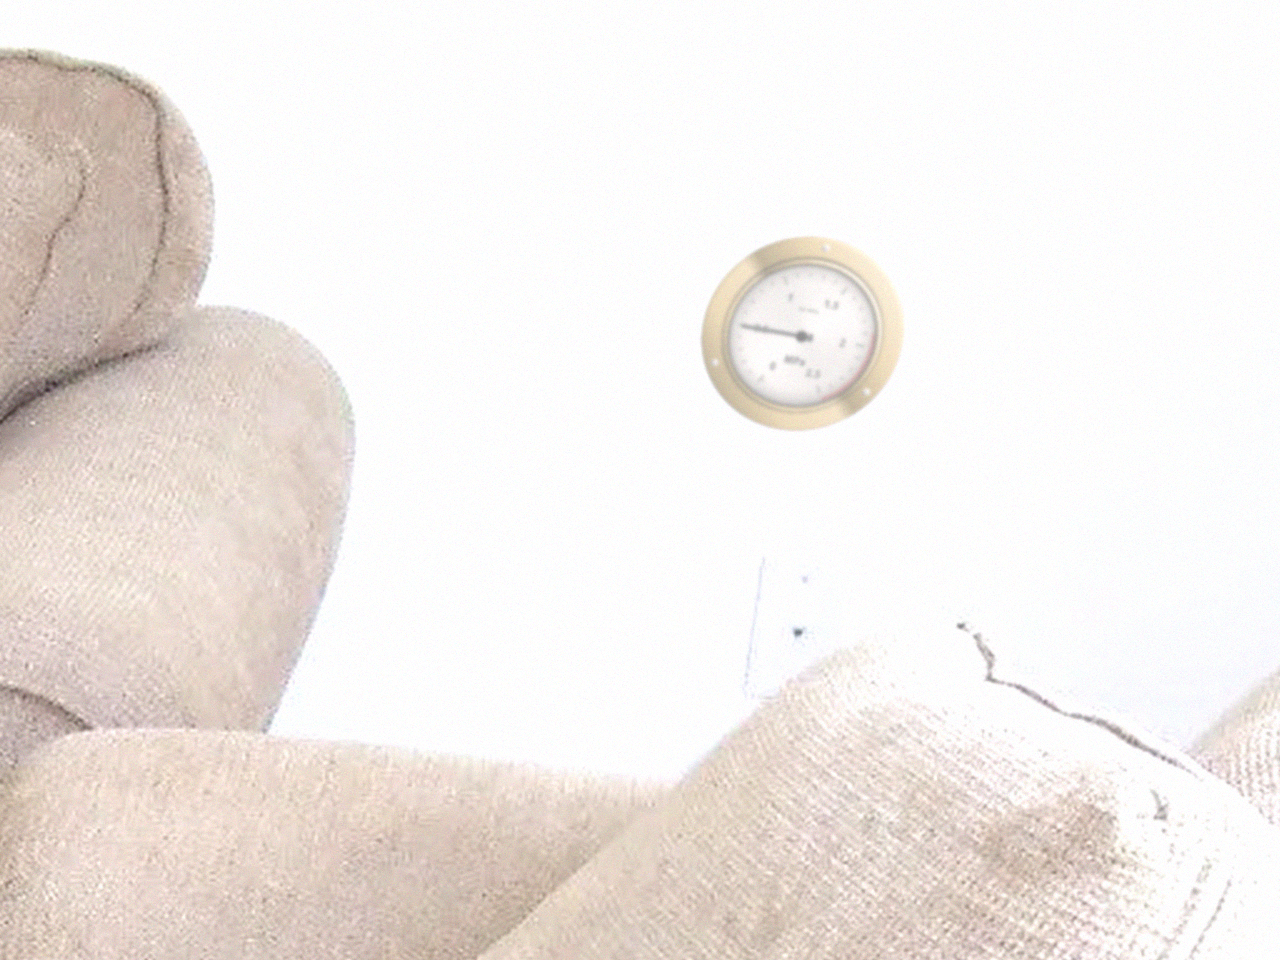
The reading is 0.5 MPa
